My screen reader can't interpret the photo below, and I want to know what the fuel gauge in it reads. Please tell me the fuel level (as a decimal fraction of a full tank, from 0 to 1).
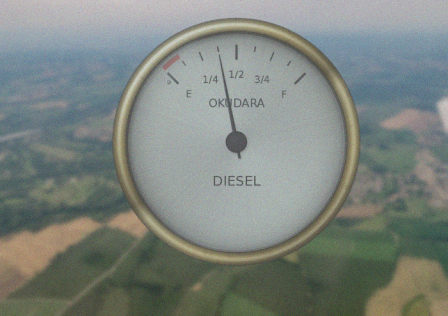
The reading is 0.375
